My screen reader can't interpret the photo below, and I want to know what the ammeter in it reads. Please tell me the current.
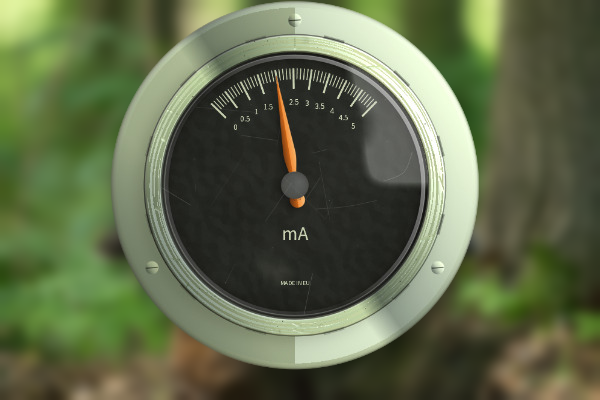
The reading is 2 mA
